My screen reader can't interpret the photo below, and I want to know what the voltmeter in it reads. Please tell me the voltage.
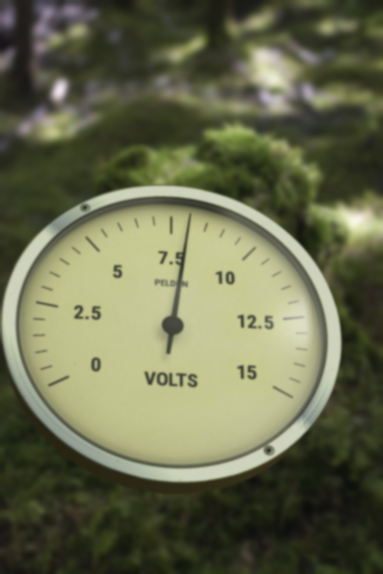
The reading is 8 V
